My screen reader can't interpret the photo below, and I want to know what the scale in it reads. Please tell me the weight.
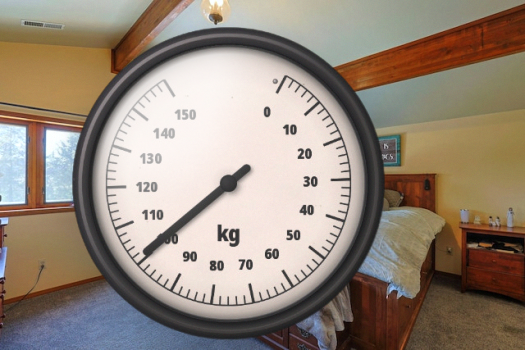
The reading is 101 kg
